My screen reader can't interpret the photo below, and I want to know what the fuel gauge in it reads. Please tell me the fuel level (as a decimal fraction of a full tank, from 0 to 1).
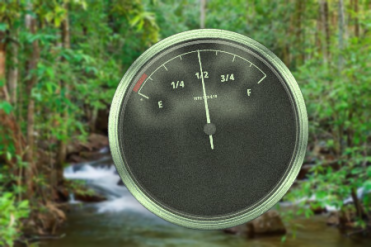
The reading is 0.5
